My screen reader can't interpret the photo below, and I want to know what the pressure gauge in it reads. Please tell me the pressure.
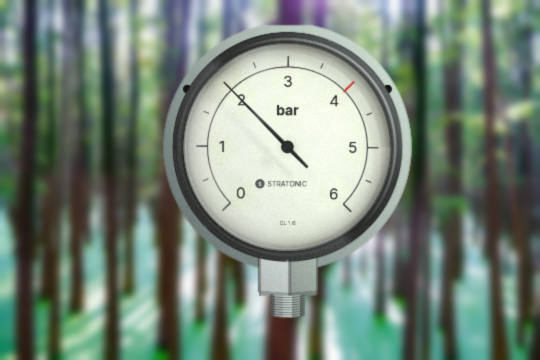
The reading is 2 bar
